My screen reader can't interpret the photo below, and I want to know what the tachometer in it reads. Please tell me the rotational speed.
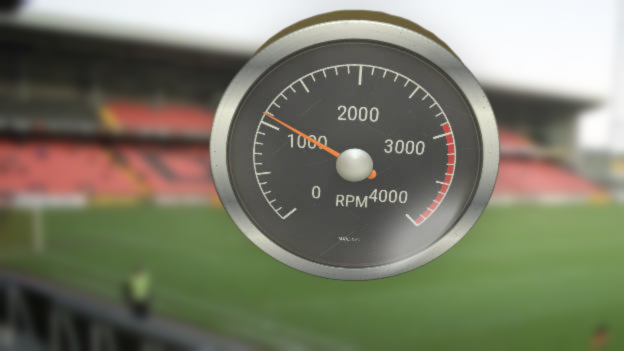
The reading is 1100 rpm
